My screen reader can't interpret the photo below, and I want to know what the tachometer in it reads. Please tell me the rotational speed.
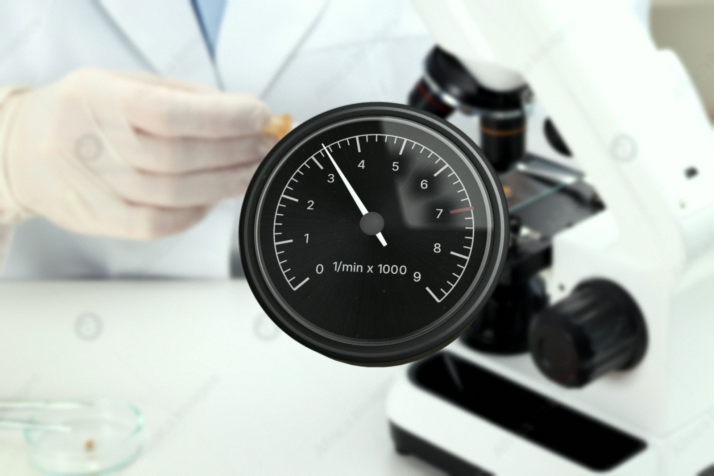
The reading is 3300 rpm
